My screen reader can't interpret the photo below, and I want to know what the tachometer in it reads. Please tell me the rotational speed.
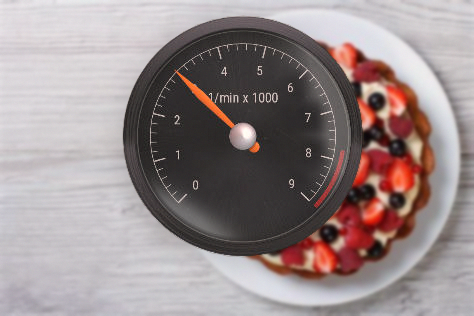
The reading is 3000 rpm
